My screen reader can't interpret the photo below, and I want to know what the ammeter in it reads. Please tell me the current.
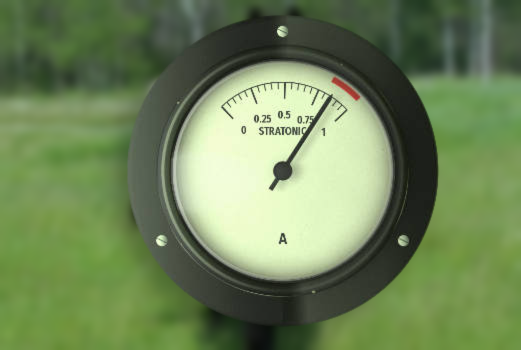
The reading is 0.85 A
